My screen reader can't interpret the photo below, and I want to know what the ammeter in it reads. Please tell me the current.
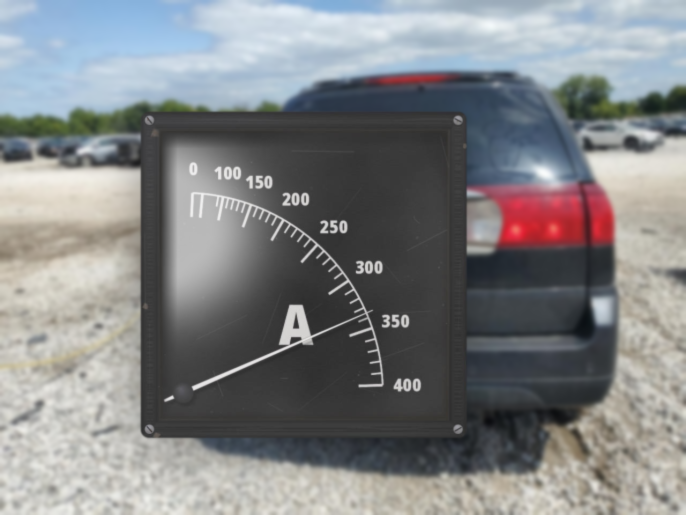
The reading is 335 A
